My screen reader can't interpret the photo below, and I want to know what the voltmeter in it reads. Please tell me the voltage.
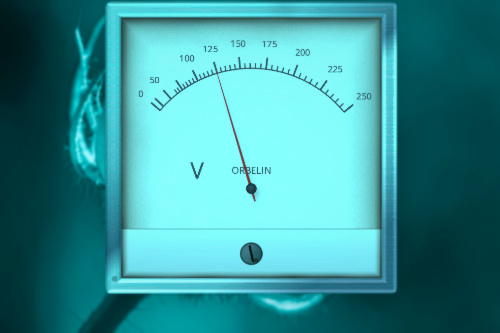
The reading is 125 V
